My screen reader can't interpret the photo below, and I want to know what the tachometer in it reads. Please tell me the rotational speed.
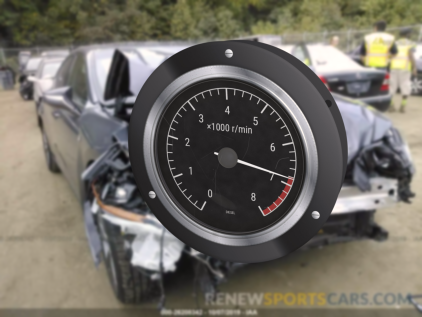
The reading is 6800 rpm
